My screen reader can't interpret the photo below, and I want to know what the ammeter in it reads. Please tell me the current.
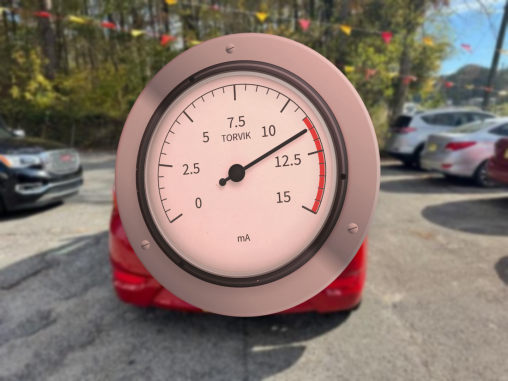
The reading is 11.5 mA
